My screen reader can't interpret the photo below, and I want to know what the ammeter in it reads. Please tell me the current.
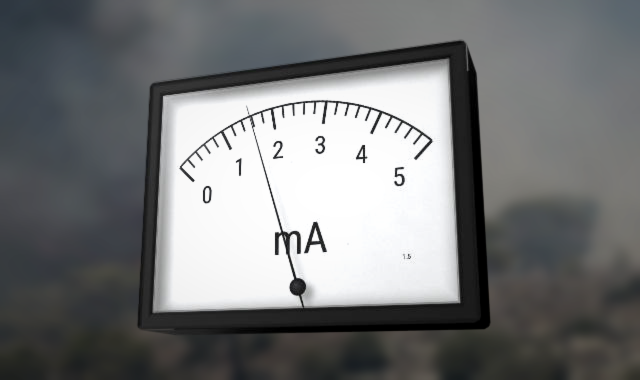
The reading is 1.6 mA
